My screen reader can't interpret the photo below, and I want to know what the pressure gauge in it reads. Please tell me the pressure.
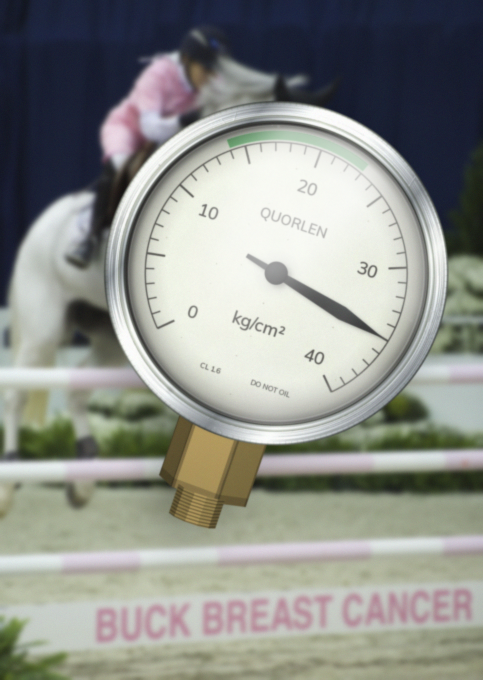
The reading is 35 kg/cm²
